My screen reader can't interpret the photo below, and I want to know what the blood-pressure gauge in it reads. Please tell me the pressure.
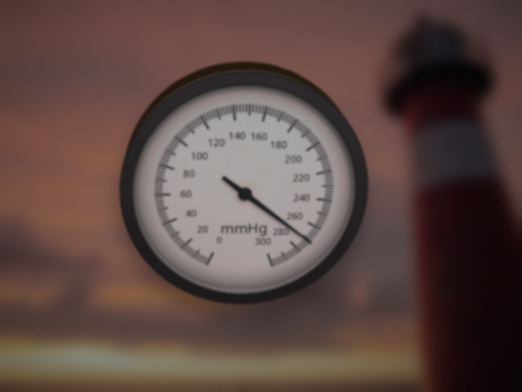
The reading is 270 mmHg
